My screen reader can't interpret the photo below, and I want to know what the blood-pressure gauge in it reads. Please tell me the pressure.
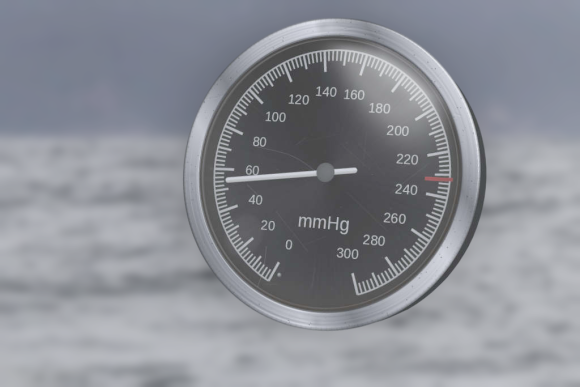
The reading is 54 mmHg
